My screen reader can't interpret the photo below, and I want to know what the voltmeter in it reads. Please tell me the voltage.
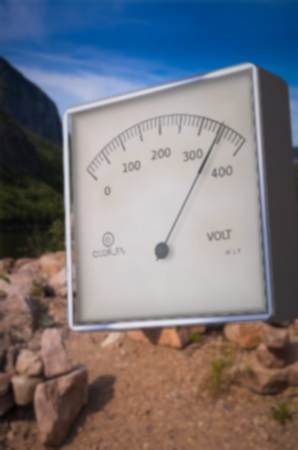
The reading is 350 V
